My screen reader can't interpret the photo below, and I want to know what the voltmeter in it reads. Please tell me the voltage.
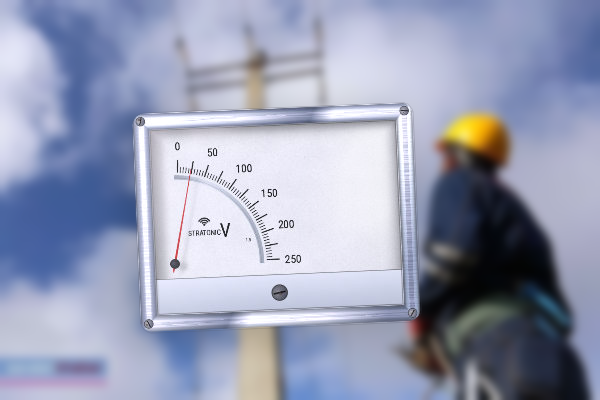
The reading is 25 V
